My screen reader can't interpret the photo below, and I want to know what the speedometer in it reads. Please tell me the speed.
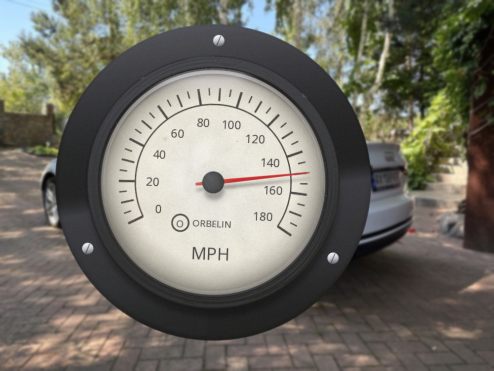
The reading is 150 mph
